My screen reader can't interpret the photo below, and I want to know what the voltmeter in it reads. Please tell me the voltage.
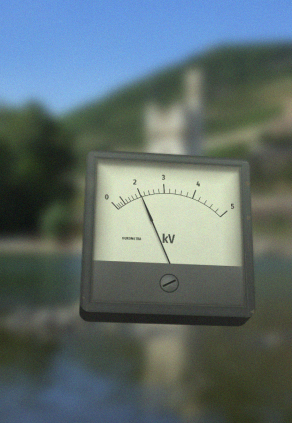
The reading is 2 kV
